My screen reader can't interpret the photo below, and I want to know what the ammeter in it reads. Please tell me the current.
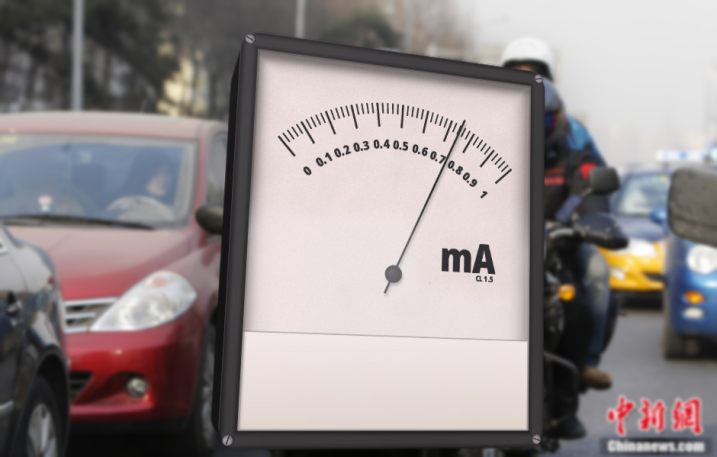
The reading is 0.74 mA
